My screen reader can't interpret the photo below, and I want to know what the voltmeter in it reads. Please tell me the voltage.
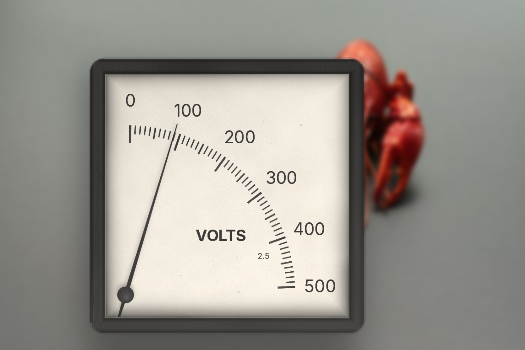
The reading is 90 V
